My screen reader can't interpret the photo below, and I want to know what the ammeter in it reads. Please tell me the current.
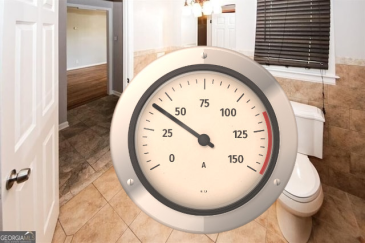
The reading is 40 A
